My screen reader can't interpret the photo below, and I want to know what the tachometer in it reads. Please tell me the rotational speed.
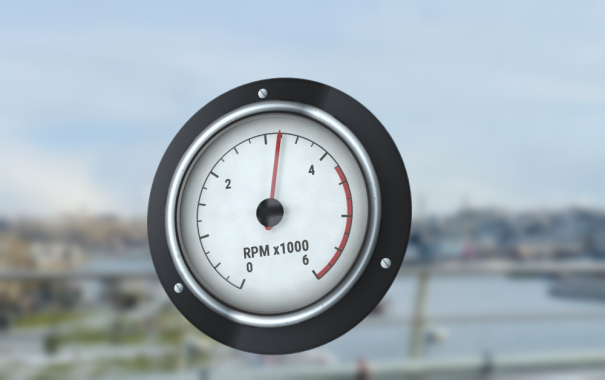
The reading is 3250 rpm
